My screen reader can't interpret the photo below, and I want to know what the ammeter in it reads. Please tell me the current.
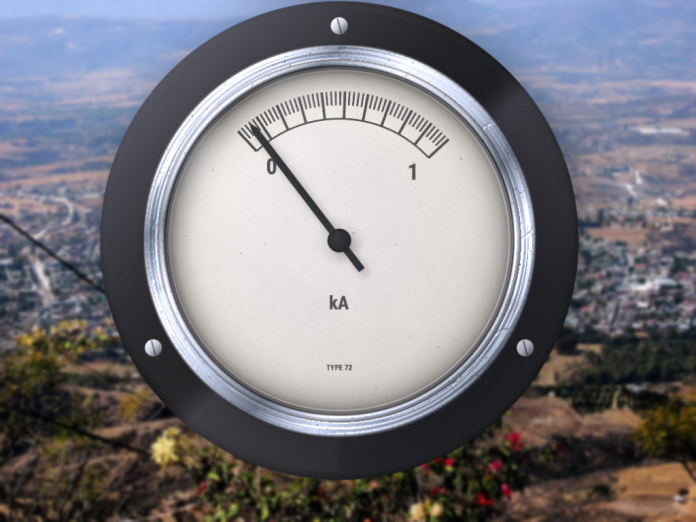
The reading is 0.06 kA
